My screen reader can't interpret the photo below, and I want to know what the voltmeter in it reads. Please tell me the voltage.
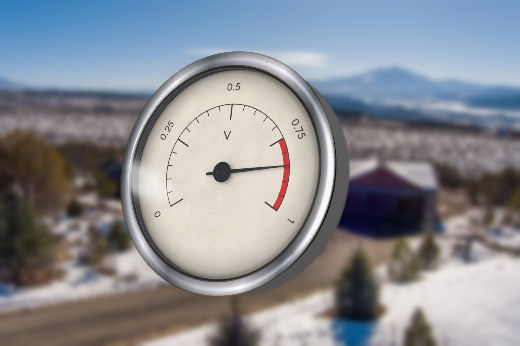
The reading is 0.85 V
